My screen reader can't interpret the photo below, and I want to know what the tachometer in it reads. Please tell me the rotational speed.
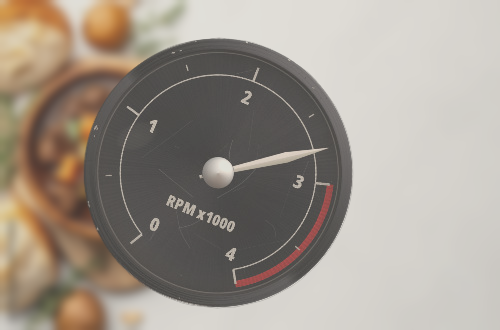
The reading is 2750 rpm
